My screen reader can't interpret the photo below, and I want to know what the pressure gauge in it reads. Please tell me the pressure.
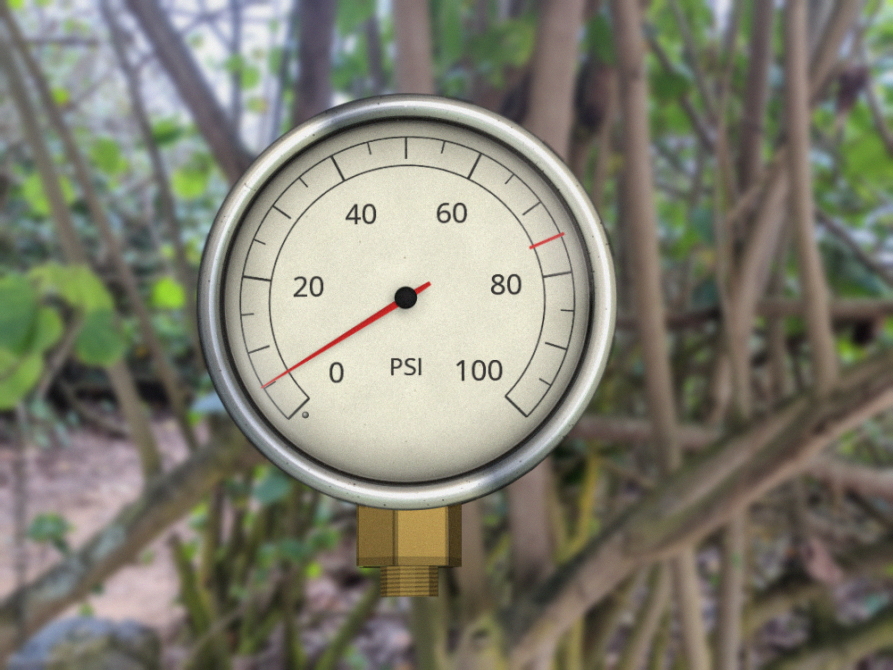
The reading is 5 psi
